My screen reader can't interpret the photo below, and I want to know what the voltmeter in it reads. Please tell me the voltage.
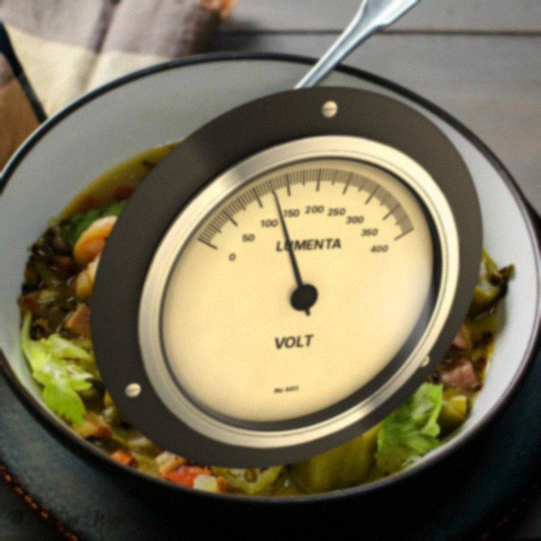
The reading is 125 V
